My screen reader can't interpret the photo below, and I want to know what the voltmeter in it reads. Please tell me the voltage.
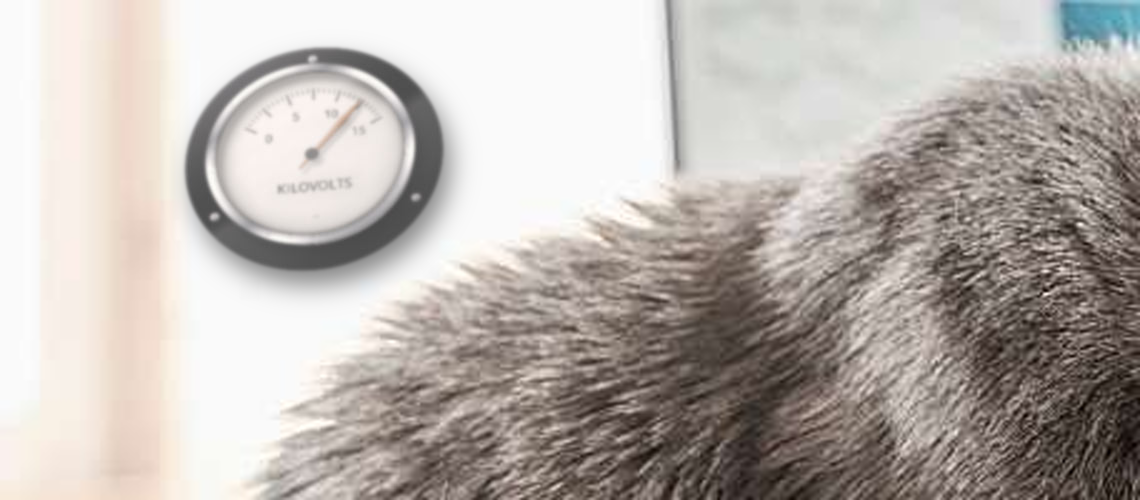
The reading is 12.5 kV
